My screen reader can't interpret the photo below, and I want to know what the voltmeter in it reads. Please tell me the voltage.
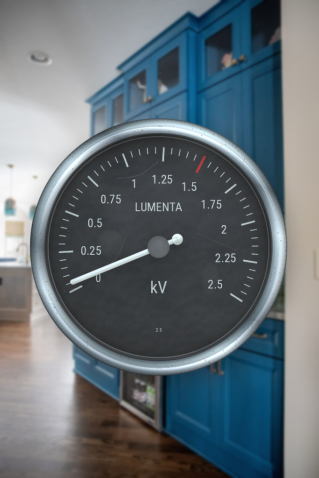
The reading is 0.05 kV
